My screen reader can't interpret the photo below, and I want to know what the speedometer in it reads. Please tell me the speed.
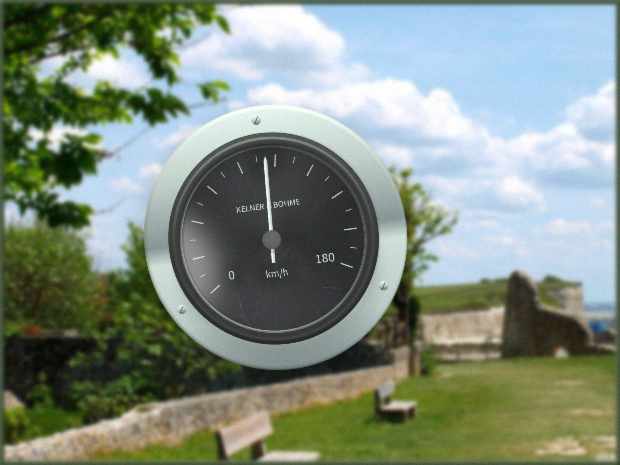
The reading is 95 km/h
